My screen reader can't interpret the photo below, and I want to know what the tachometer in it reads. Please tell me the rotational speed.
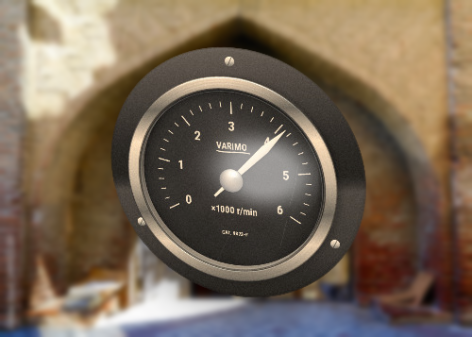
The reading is 4100 rpm
